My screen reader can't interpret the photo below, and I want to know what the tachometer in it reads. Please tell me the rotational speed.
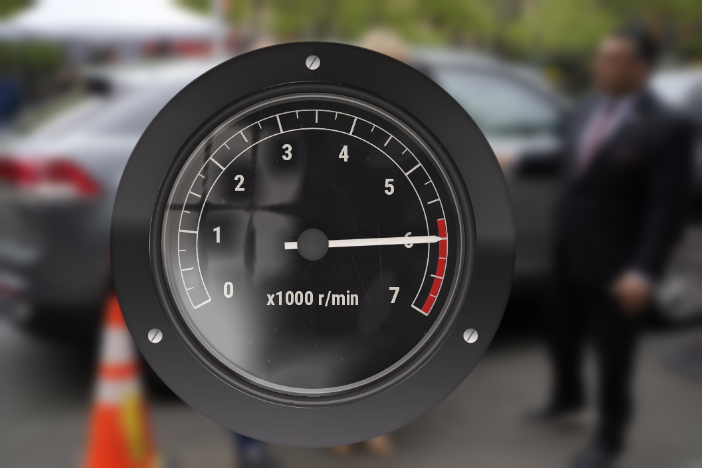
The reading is 6000 rpm
